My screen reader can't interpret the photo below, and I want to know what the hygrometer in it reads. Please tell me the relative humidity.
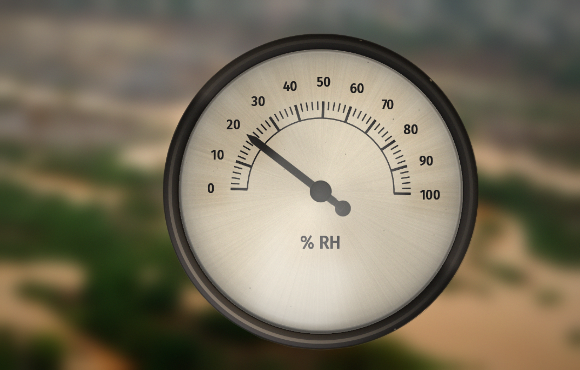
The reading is 20 %
